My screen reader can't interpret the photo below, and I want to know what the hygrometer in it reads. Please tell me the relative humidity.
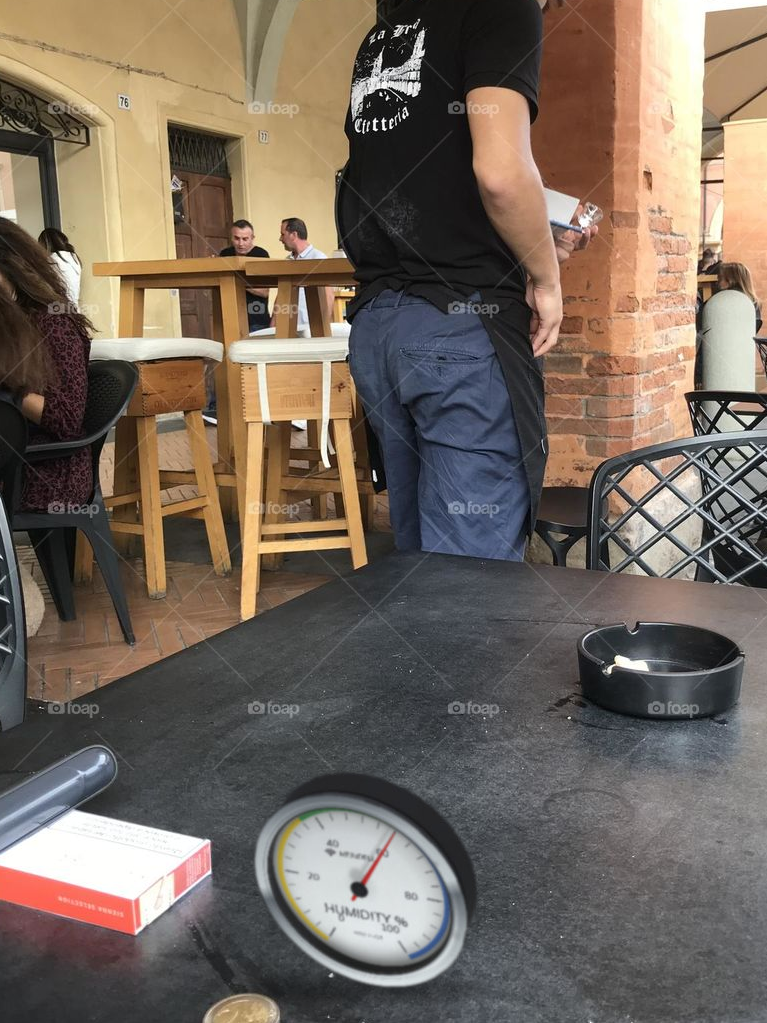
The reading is 60 %
